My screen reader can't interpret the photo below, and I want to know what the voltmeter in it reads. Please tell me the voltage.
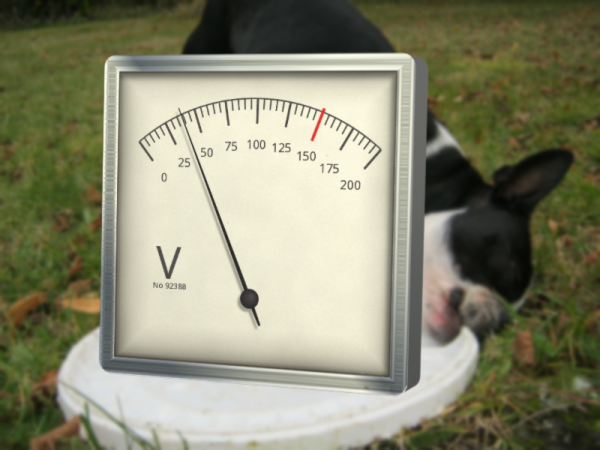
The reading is 40 V
